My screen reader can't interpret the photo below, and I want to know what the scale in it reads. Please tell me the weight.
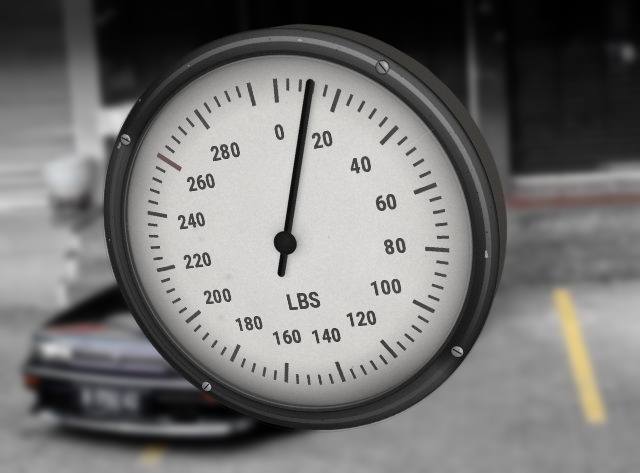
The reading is 12 lb
